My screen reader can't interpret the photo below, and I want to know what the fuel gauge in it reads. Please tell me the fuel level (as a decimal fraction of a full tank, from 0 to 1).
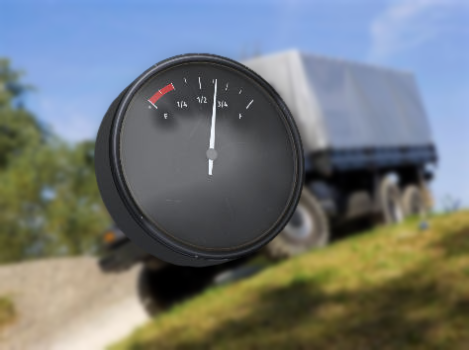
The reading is 0.625
